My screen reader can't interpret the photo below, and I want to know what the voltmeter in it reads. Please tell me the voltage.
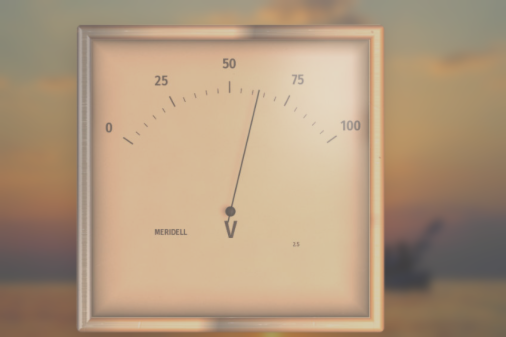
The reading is 62.5 V
